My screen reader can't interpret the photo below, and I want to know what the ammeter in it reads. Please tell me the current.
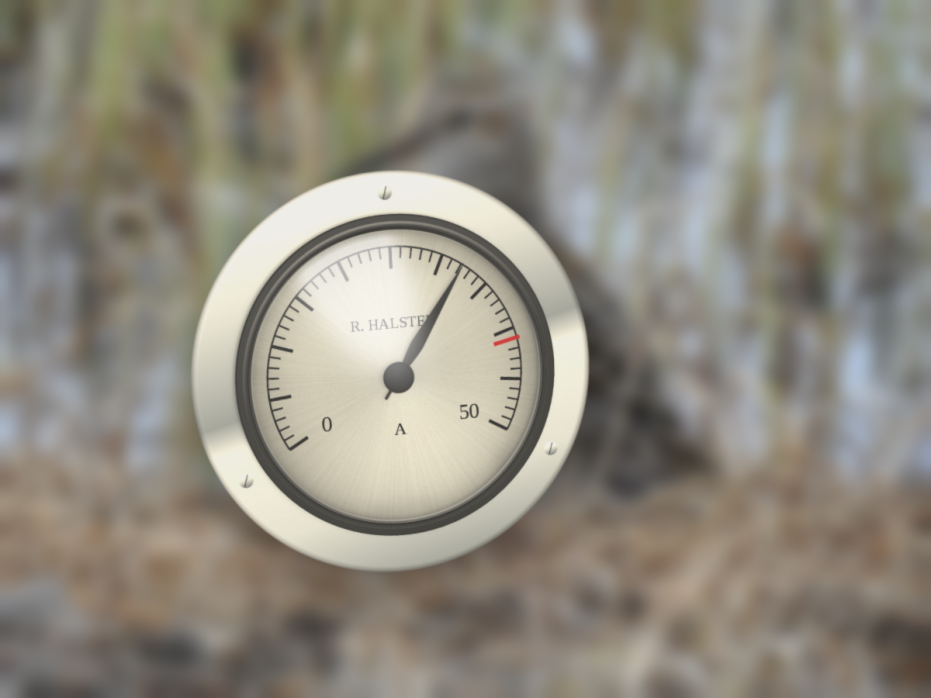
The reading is 32 A
